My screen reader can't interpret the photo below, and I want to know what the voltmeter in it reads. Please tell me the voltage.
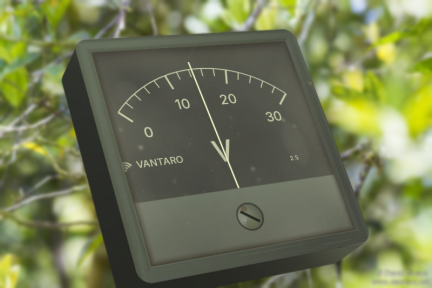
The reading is 14 V
